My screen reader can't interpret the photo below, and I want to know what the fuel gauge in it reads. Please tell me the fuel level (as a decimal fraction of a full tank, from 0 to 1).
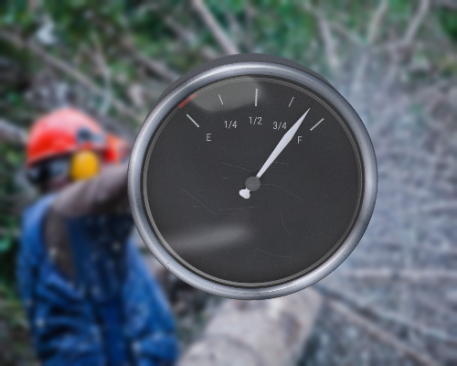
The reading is 0.875
